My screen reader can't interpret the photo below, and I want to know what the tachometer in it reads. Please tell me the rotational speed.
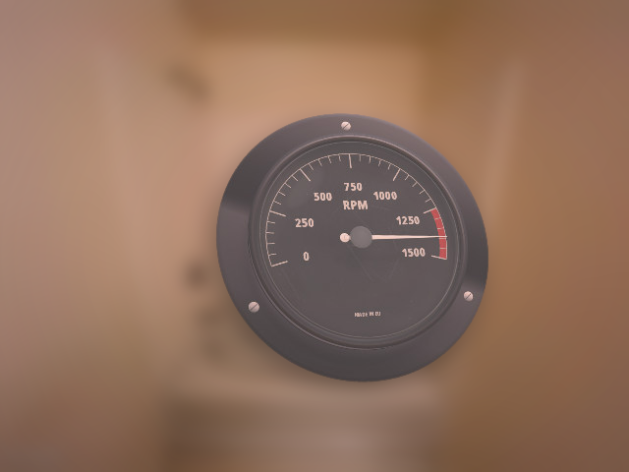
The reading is 1400 rpm
